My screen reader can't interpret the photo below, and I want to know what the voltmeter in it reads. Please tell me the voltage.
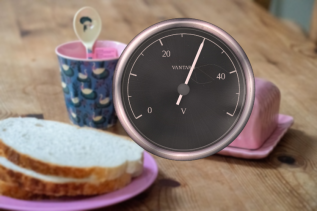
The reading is 30 V
